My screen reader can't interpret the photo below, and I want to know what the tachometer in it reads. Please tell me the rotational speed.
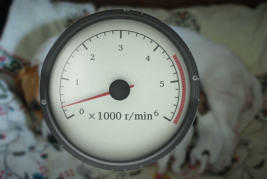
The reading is 300 rpm
